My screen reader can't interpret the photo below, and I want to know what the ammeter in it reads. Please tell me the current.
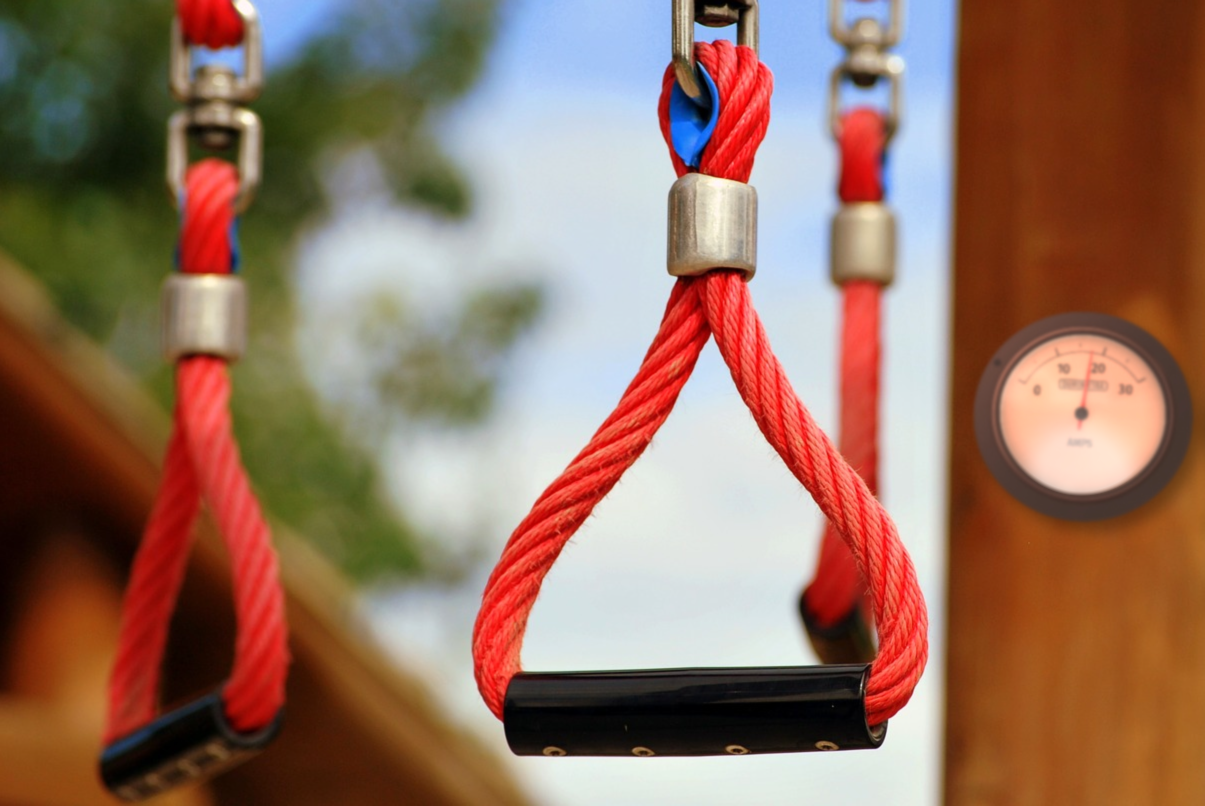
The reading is 17.5 A
